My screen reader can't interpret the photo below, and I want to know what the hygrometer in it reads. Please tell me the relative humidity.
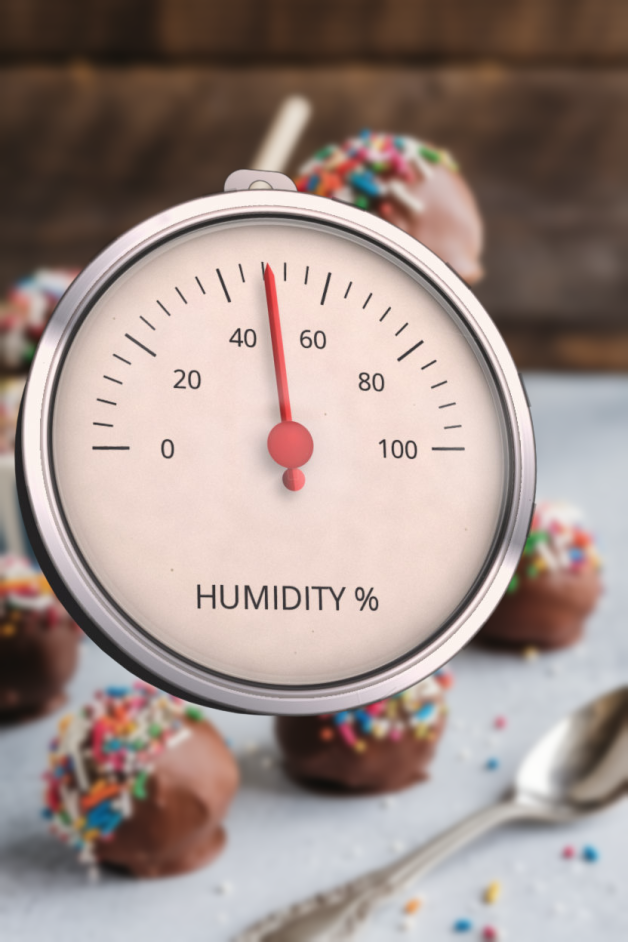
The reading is 48 %
